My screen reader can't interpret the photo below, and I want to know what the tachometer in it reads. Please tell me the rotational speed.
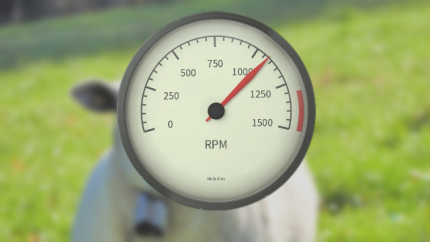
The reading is 1075 rpm
